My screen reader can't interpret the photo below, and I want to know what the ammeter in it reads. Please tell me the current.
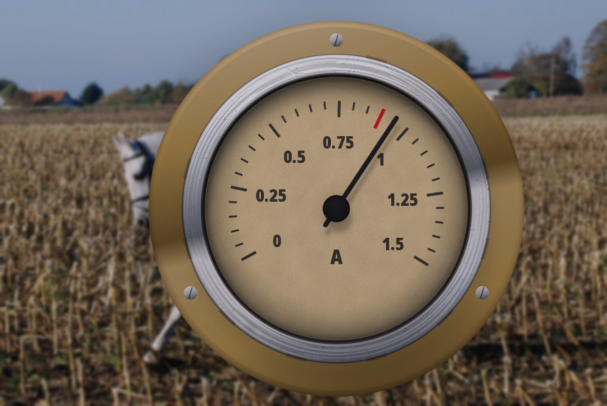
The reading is 0.95 A
